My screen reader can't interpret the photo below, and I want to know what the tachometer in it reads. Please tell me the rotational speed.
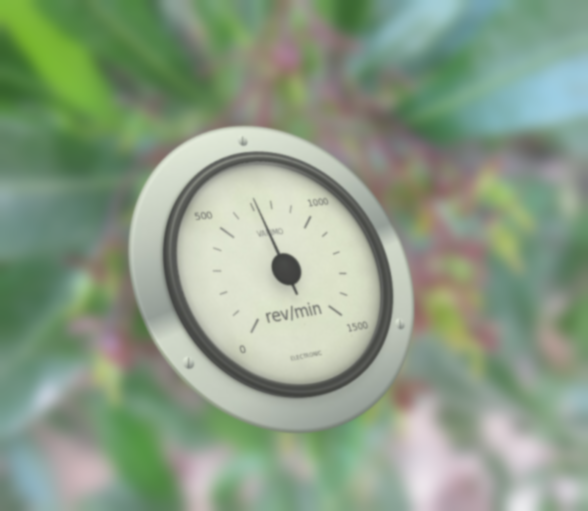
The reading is 700 rpm
